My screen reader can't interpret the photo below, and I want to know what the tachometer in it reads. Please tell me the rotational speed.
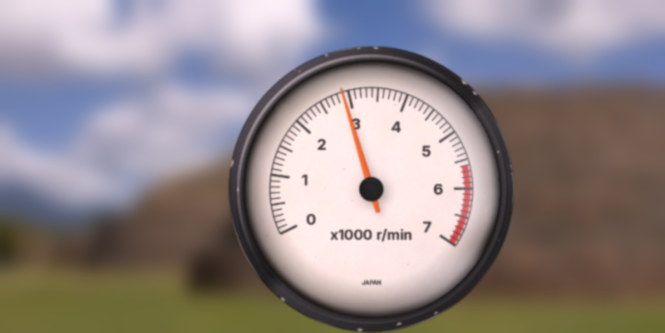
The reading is 2900 rpm
